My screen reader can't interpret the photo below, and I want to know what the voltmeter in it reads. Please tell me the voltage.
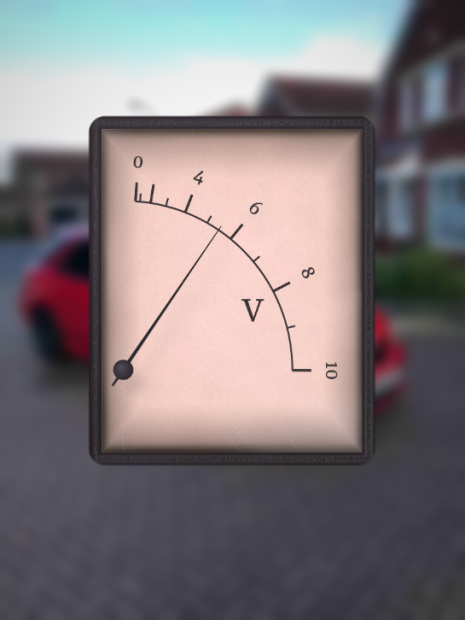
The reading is 5.5 V
